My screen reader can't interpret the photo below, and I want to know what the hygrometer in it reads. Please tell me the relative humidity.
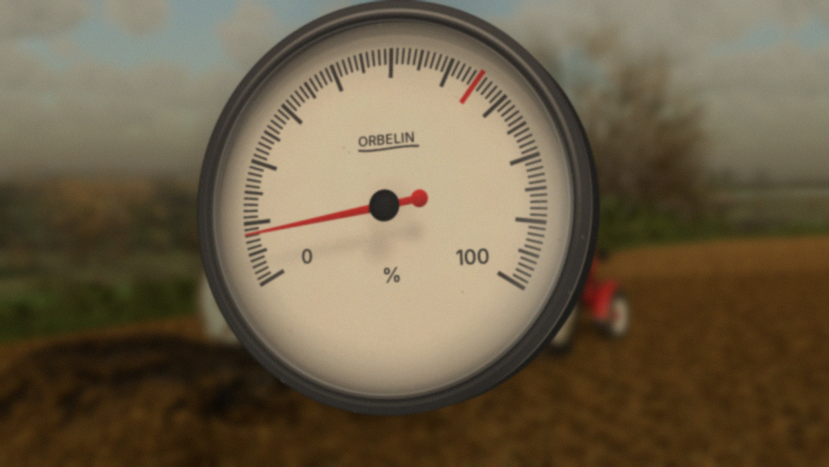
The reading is 8 %
